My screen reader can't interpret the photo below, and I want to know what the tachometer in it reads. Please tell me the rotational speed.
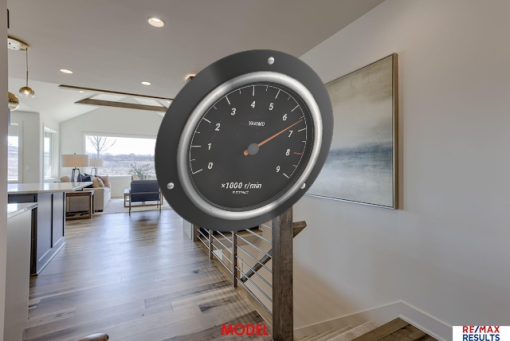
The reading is 6500 rpm
